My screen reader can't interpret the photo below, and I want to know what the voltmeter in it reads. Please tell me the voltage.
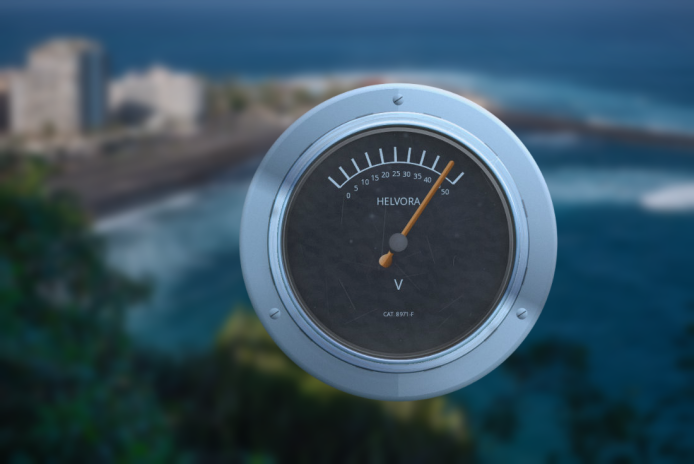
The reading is 45 V
